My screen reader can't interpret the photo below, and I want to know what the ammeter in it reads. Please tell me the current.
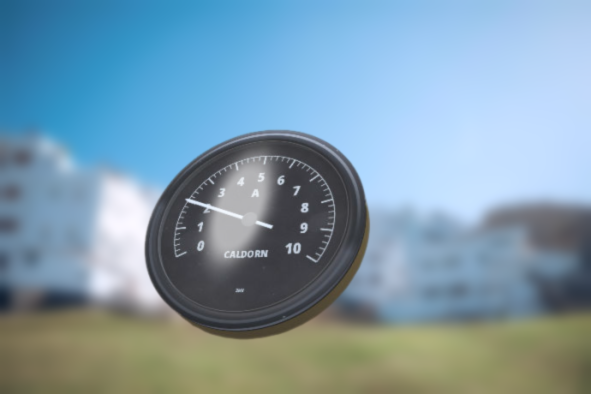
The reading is 2 A
